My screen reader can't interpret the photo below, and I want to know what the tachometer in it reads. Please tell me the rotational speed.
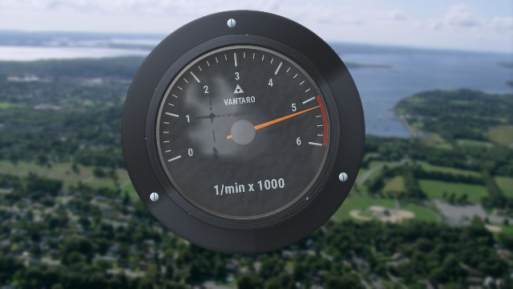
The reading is 5200 rpm
